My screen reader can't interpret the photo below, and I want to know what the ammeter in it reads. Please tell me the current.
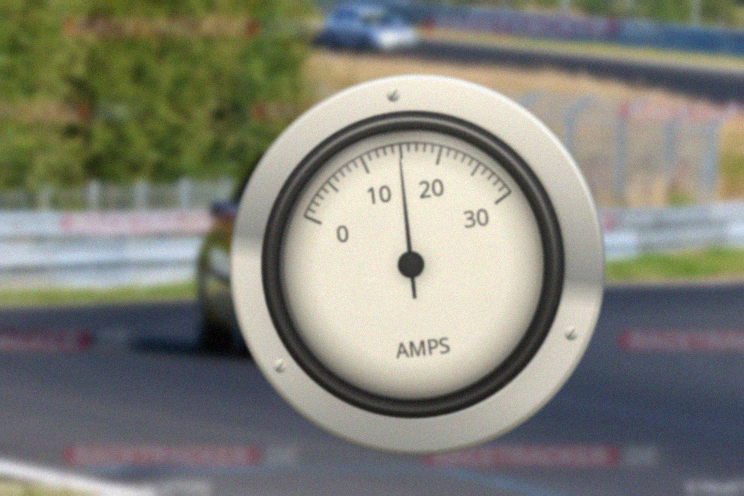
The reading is 15 A
